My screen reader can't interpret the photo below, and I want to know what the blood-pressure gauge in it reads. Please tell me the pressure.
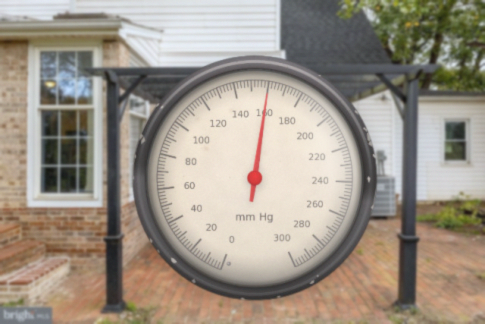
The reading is 160 mmHg
